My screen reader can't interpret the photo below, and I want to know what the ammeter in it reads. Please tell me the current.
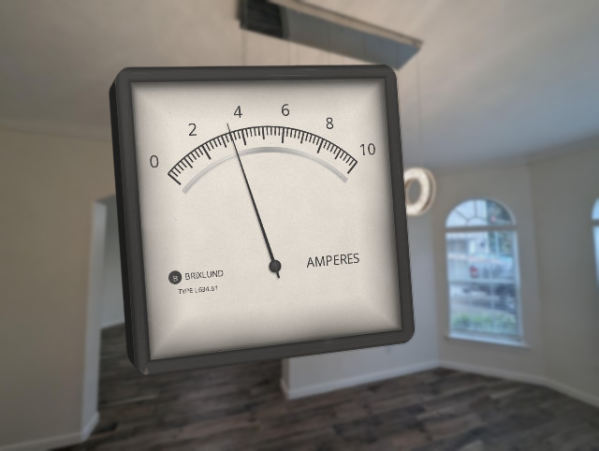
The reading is 3.4 A
